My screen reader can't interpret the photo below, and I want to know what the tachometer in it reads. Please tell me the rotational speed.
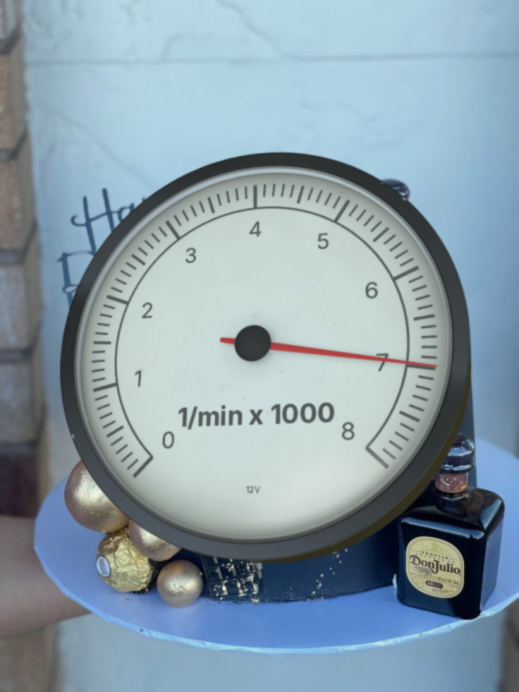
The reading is 7000 rpm
